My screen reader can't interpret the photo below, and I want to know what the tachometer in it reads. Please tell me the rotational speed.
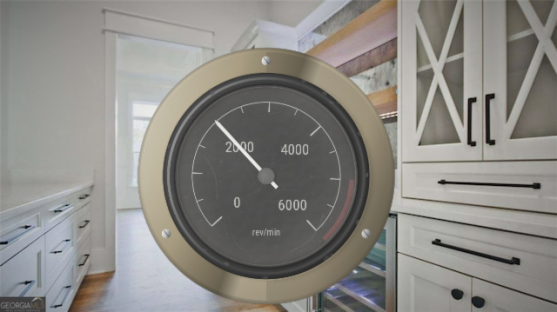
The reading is 2000 rpm
